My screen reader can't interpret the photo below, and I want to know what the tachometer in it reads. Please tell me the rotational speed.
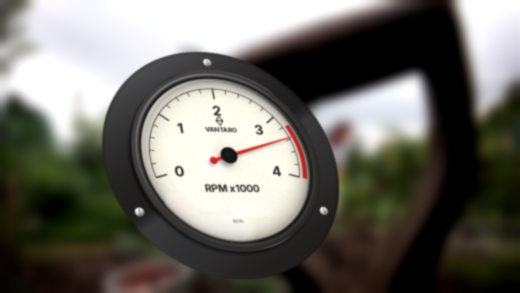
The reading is 3400 rpm
